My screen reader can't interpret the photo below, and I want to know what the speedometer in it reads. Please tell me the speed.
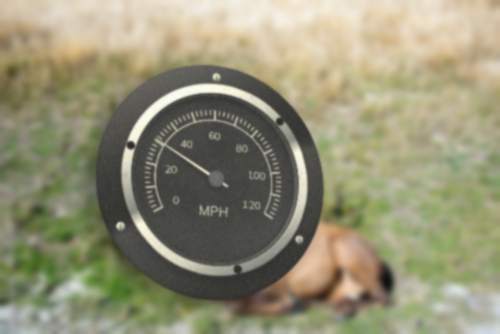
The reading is 30 mph
